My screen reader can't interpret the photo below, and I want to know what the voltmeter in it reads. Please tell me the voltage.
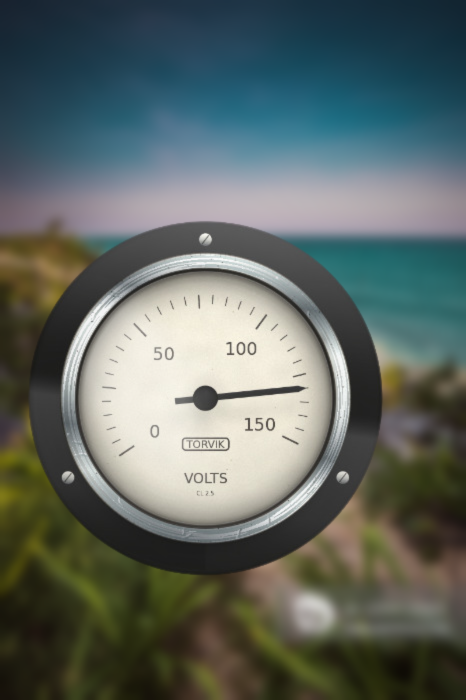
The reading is 130 V
